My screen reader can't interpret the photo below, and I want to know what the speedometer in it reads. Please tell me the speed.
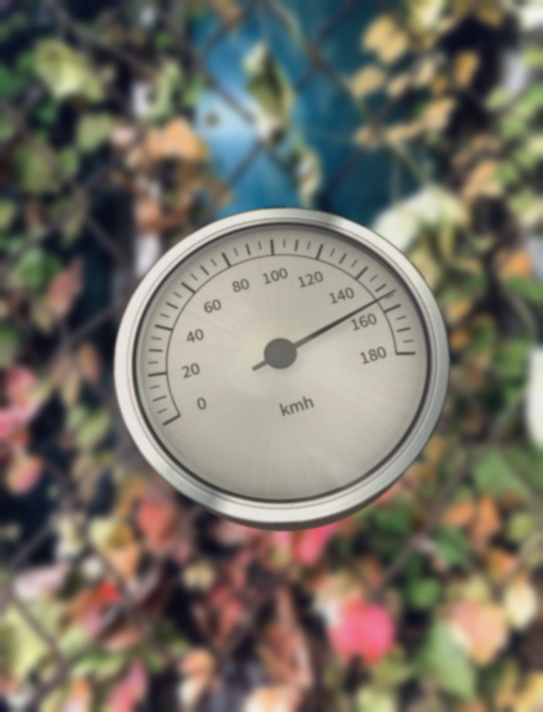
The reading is 155 km/h
